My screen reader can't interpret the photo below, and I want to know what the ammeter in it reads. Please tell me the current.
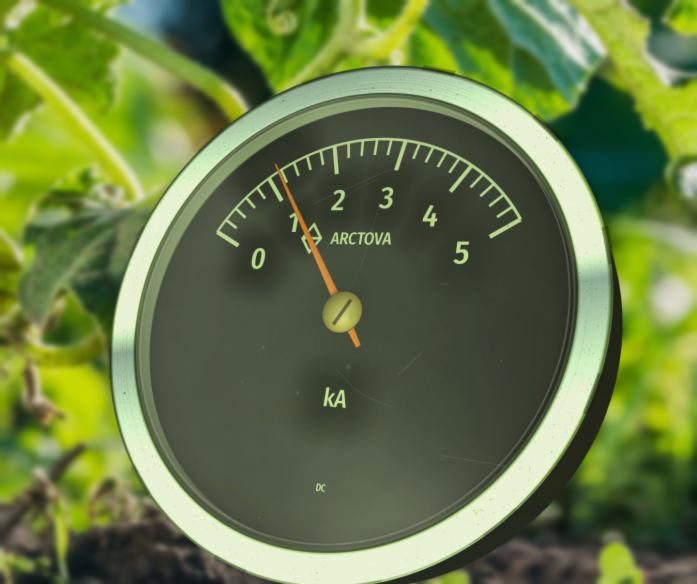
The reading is 1.2 kA
